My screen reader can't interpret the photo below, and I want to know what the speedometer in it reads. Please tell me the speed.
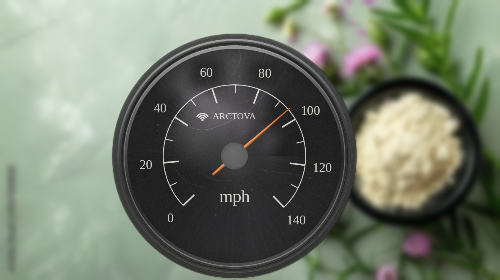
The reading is 95 mph
